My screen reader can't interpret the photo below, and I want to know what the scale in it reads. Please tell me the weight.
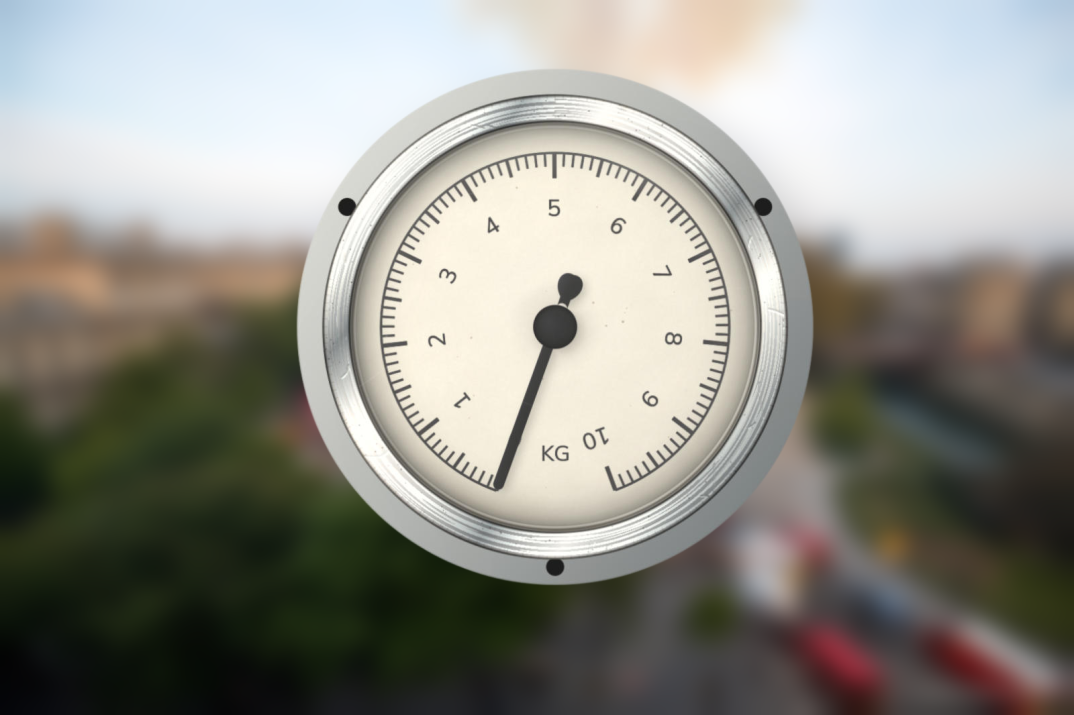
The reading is 0 kg
